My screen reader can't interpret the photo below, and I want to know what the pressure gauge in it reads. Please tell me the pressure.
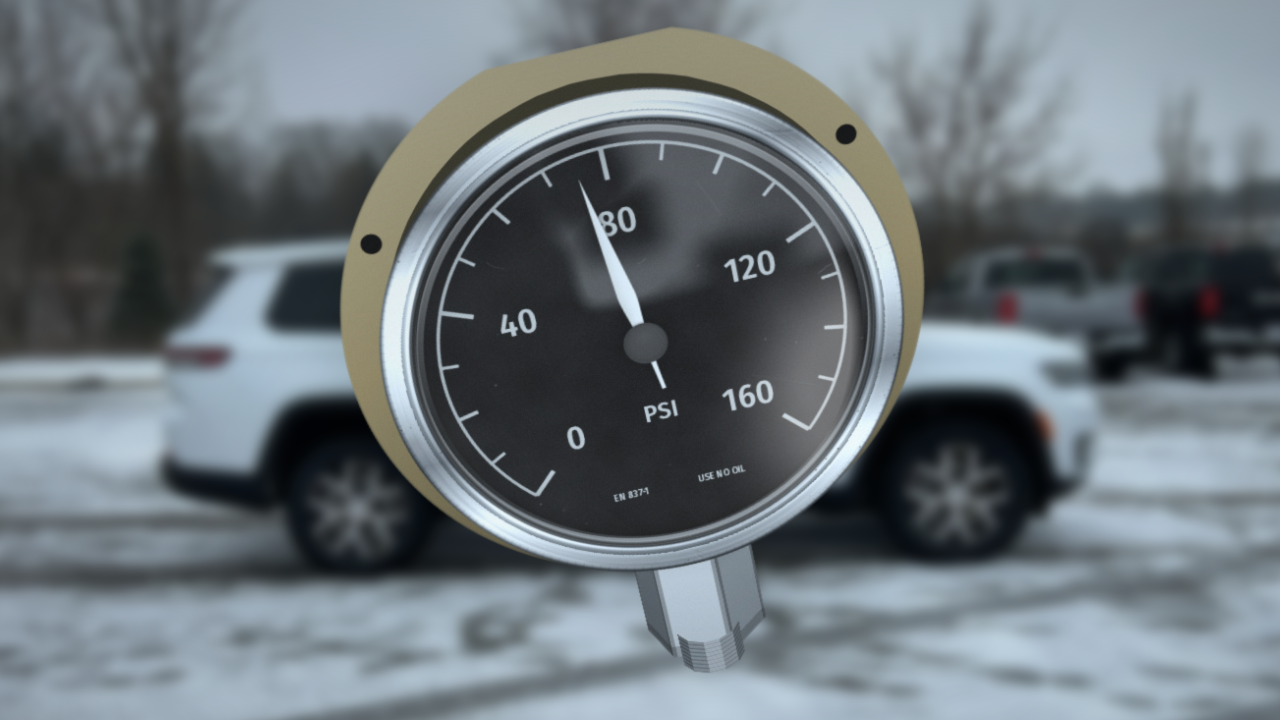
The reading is 75 psi
